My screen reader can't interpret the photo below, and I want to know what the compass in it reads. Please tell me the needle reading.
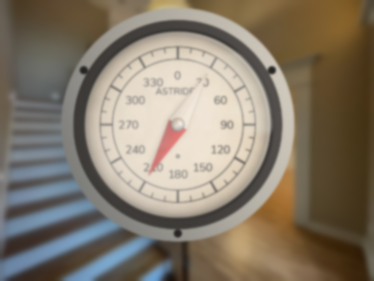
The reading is 210 °
